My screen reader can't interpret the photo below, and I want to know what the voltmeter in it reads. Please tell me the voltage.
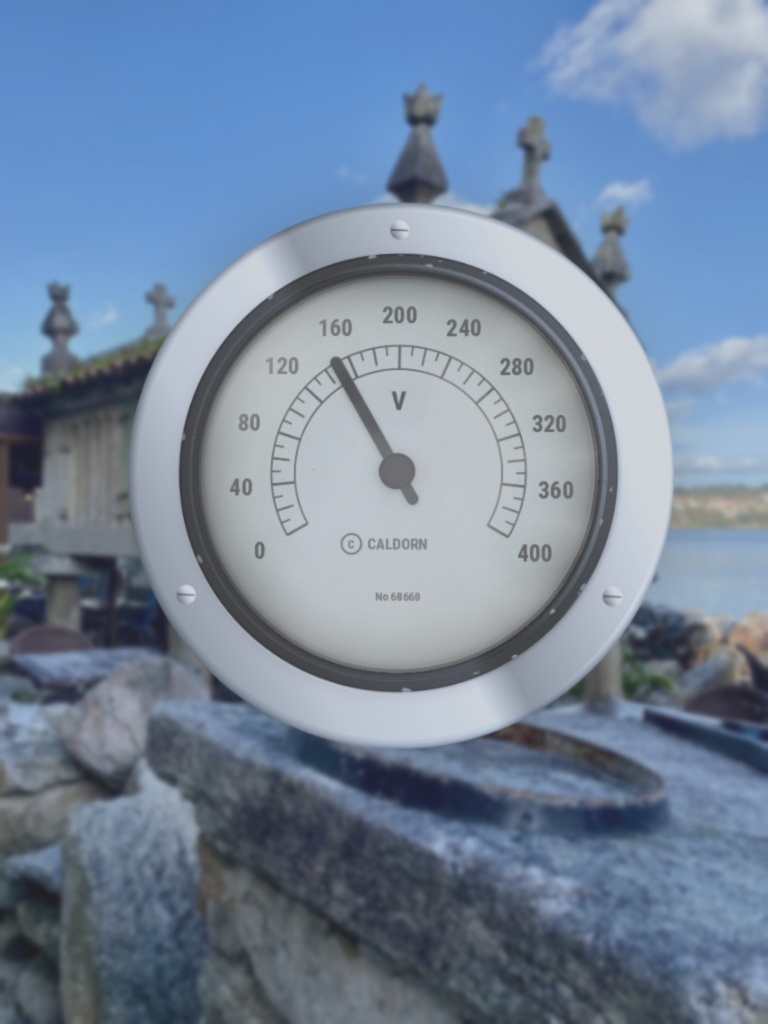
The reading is 150 V
